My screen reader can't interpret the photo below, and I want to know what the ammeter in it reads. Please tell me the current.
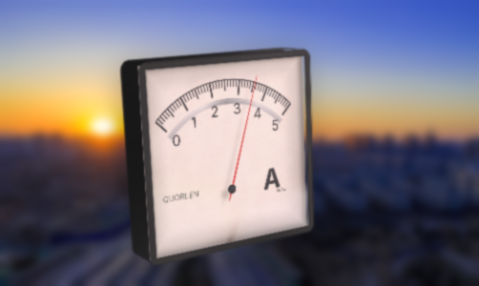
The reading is 3.5 A
